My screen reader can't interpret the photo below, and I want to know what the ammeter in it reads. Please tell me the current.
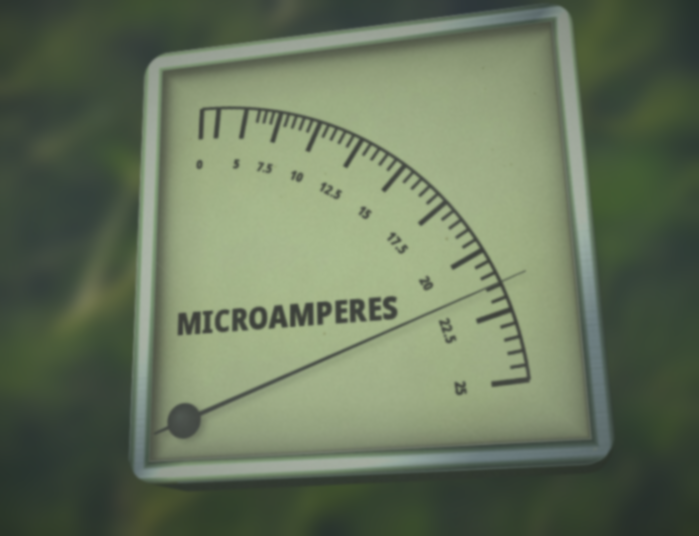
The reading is 21.5 µA
